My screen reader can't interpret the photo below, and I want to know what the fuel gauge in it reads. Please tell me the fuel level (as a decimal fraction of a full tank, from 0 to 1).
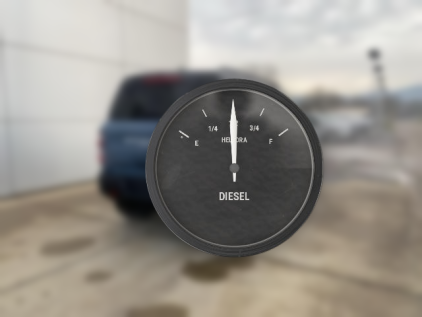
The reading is 0.5
